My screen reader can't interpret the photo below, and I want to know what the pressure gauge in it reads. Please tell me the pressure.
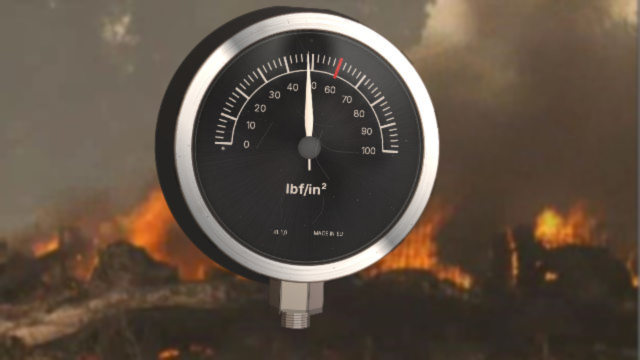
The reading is 48 psi
